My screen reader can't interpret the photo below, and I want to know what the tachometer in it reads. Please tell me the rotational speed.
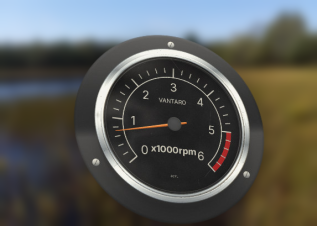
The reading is 700 rpm
